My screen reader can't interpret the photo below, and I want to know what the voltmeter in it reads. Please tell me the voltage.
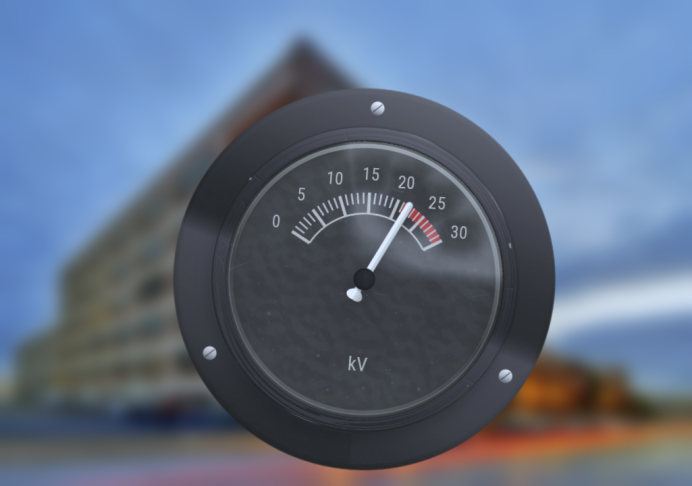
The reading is 22 kV
